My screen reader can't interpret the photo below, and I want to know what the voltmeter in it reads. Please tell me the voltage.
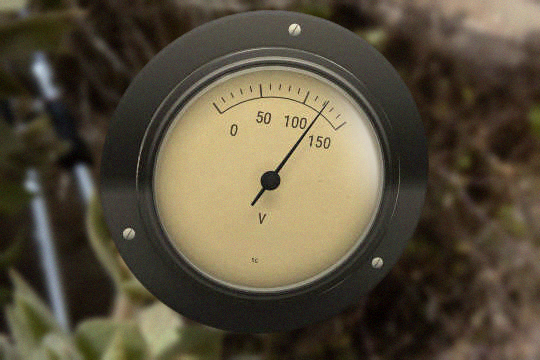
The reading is 120 V
